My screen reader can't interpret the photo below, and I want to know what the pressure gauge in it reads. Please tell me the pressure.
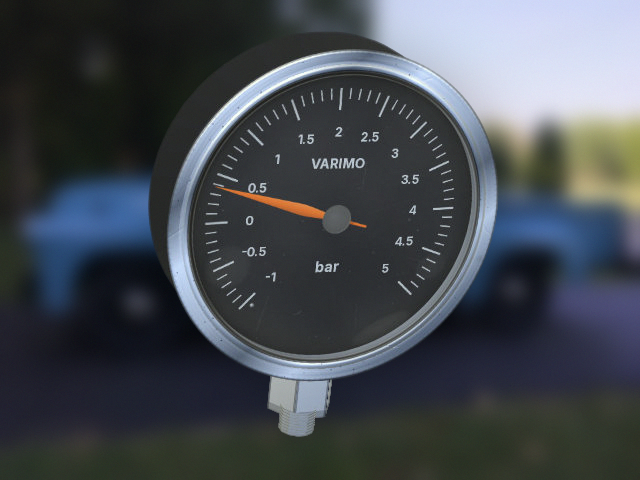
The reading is 0.4 bar
